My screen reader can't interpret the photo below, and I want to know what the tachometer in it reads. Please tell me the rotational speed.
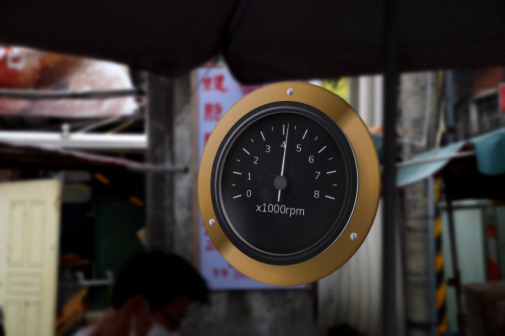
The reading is 4250 rpm
